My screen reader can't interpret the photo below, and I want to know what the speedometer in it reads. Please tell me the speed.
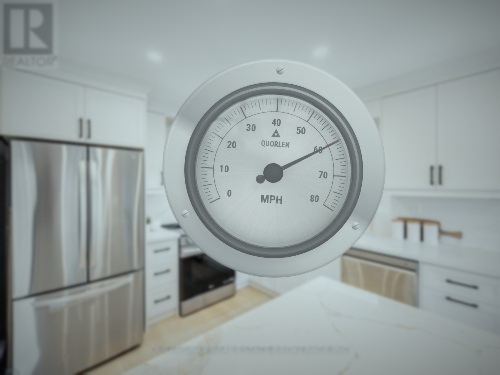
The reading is 60 mph
